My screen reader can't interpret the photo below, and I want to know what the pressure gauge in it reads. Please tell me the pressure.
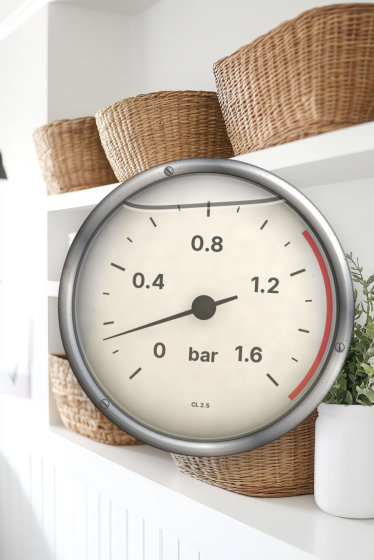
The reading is 0.15 bar
